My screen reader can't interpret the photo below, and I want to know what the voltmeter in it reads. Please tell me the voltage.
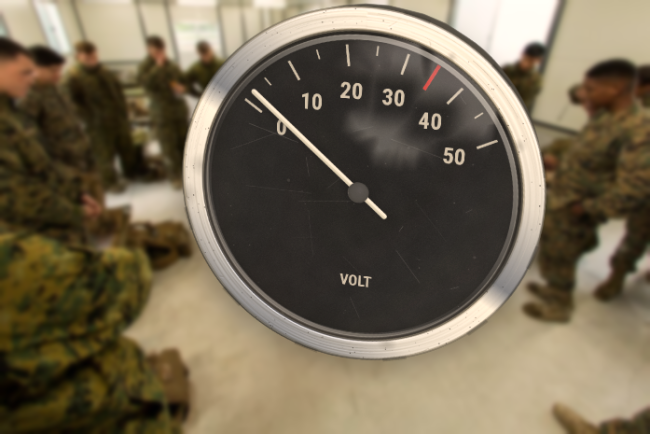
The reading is 2.5 V
